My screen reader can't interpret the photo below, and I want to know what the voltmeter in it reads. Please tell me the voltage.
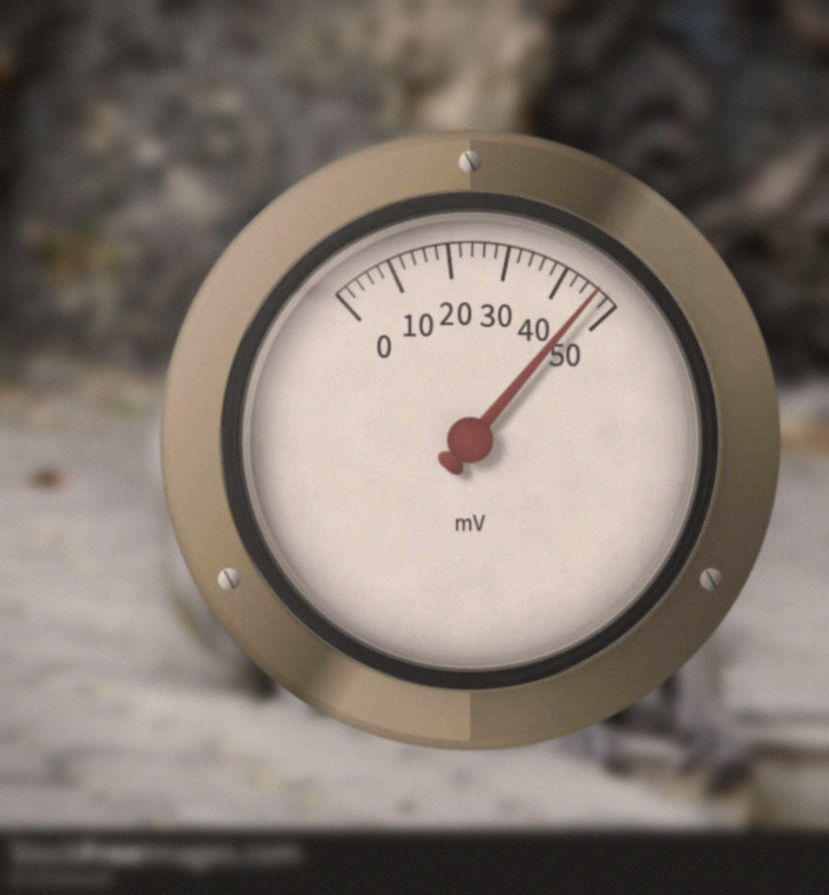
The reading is 46 mV
